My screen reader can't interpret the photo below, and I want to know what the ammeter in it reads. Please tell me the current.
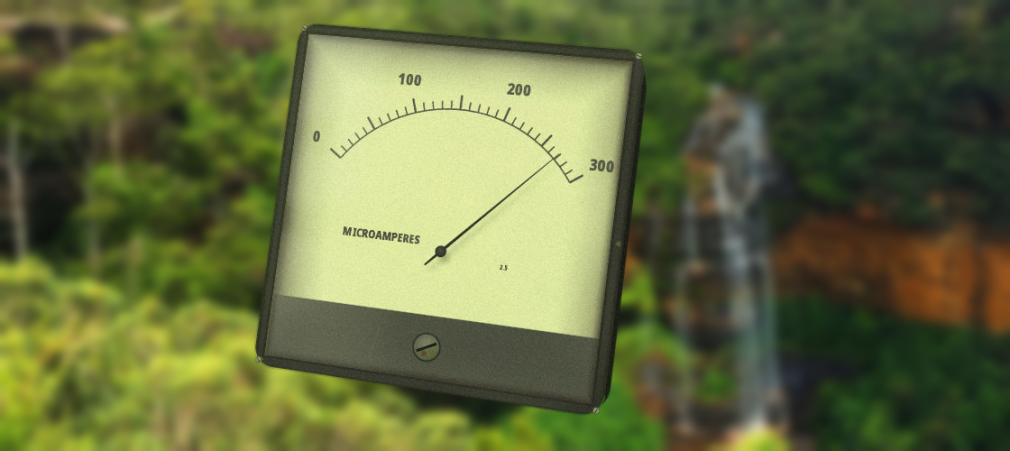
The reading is 270 µA
